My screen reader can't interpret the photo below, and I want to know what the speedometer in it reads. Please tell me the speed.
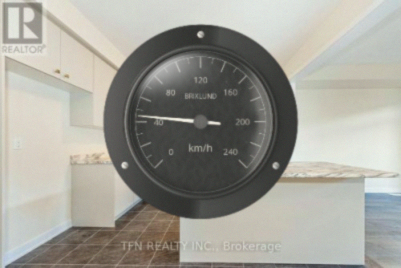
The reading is 45 km/h
